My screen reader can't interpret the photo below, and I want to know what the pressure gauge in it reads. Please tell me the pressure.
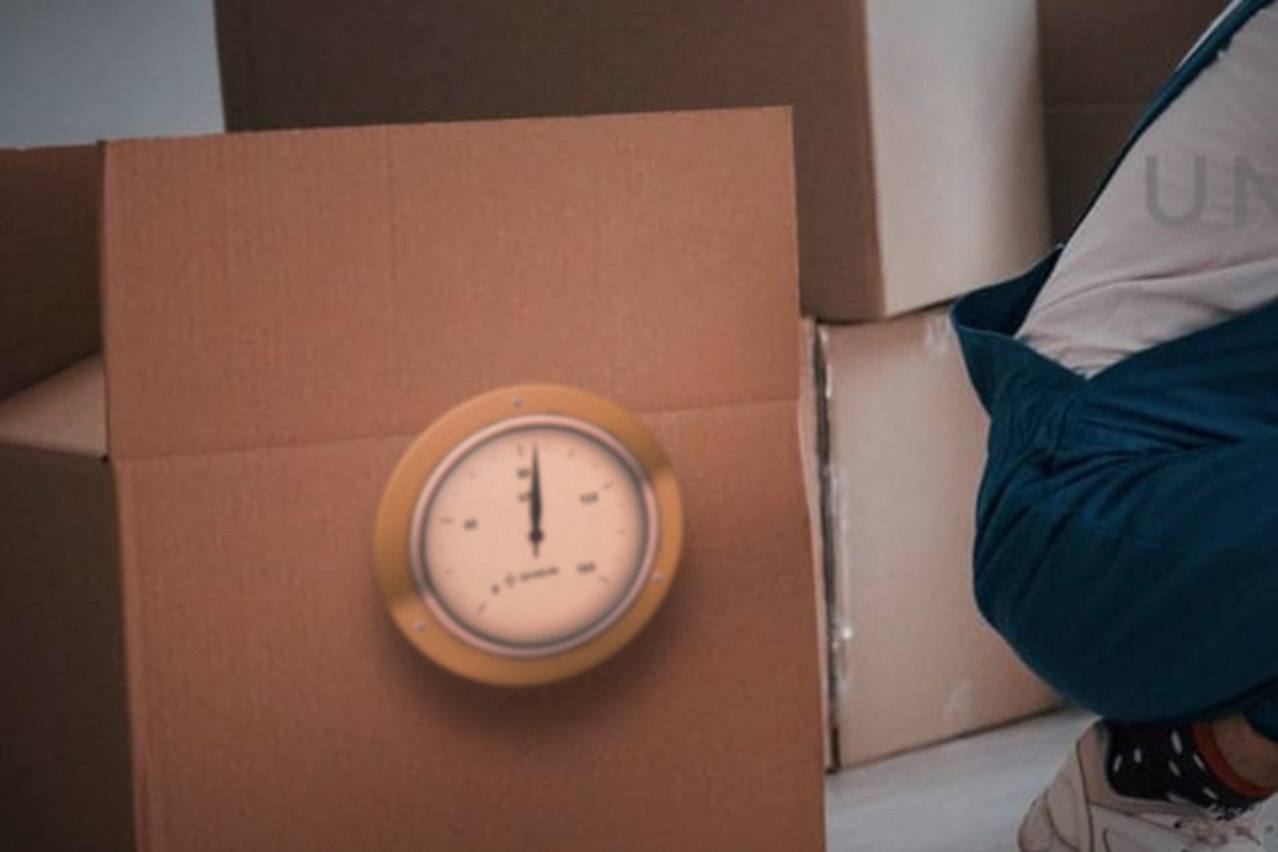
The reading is 85 kPa
